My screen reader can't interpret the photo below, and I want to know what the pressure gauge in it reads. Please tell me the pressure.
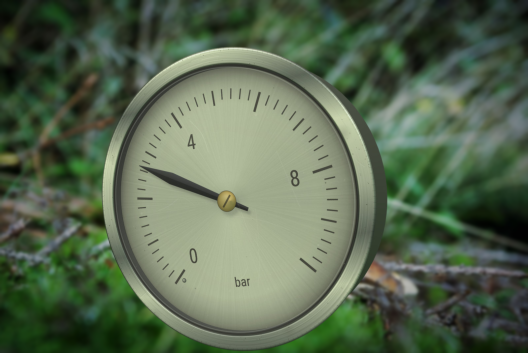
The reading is 2.7 bar
